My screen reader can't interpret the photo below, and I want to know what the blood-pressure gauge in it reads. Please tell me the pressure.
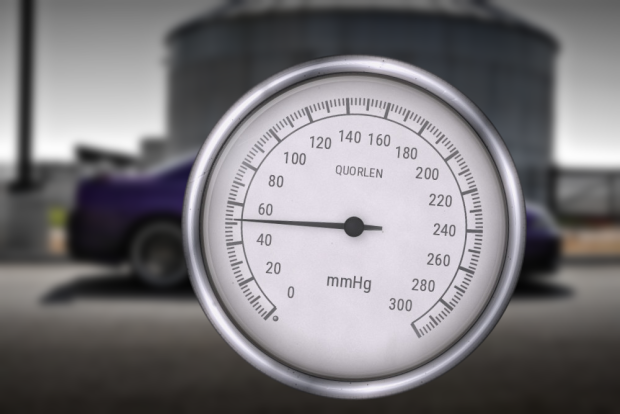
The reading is 52 mmHg
